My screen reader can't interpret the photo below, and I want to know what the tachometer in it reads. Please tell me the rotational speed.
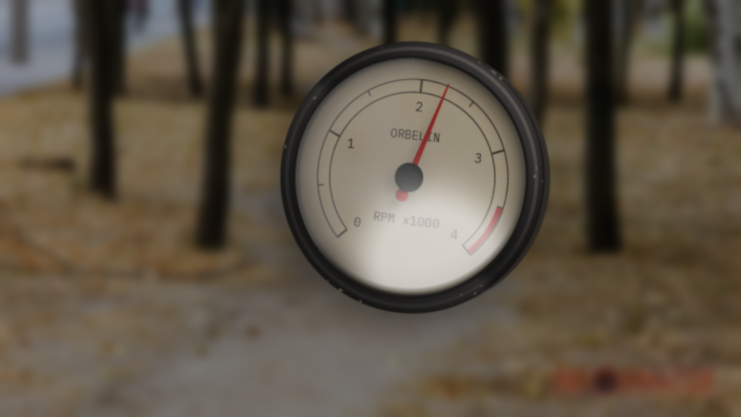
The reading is 2250 rpm
